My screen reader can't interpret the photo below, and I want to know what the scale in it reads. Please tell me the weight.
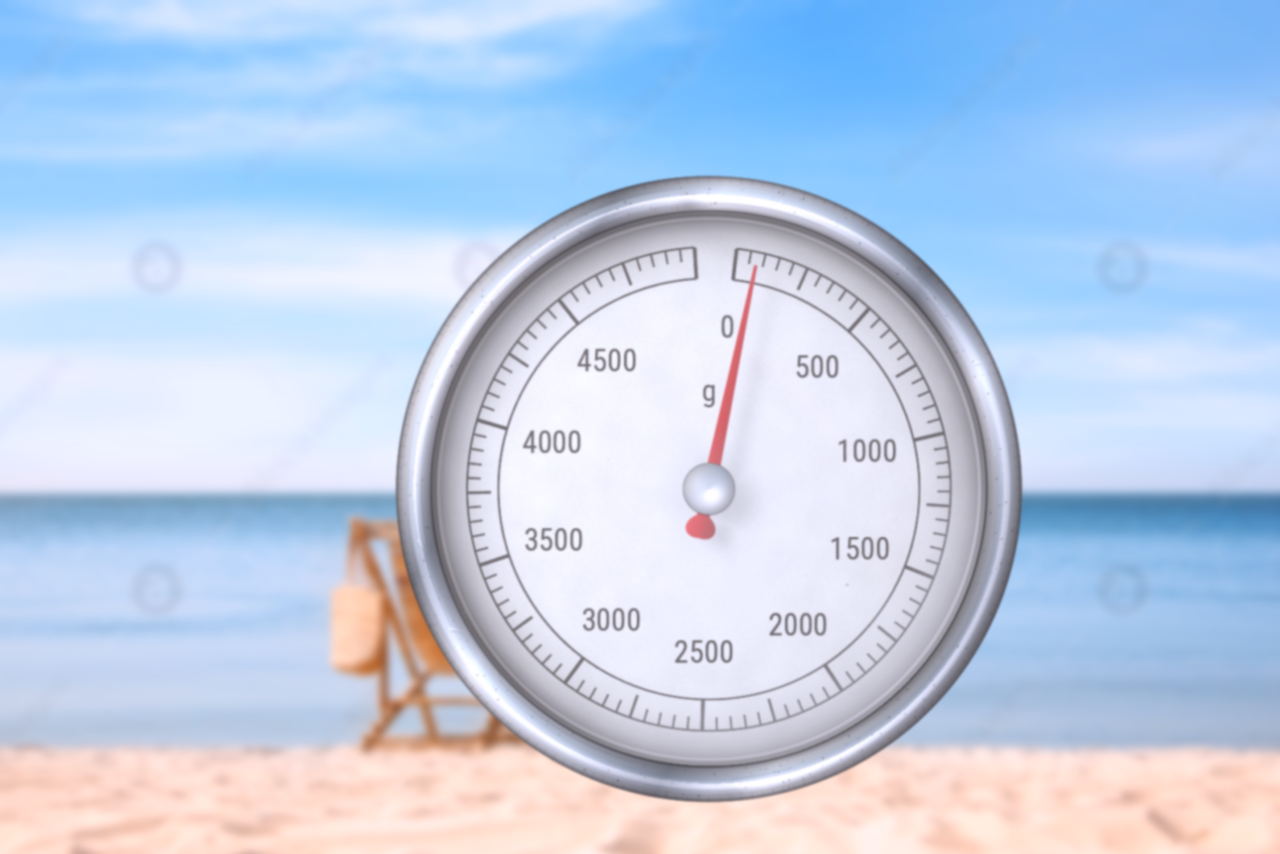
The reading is 75 g
